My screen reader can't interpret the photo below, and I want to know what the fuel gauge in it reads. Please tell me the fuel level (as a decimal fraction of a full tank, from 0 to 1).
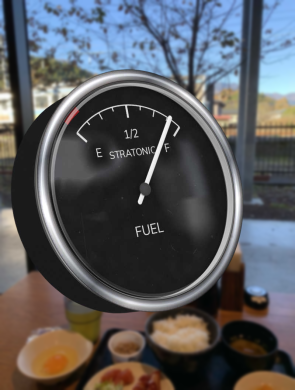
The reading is 0.875
